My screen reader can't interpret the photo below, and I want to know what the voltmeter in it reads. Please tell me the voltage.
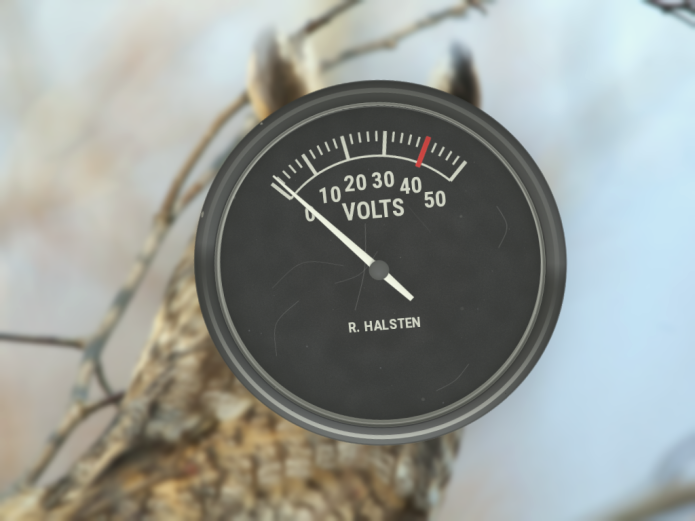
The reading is 2 V
